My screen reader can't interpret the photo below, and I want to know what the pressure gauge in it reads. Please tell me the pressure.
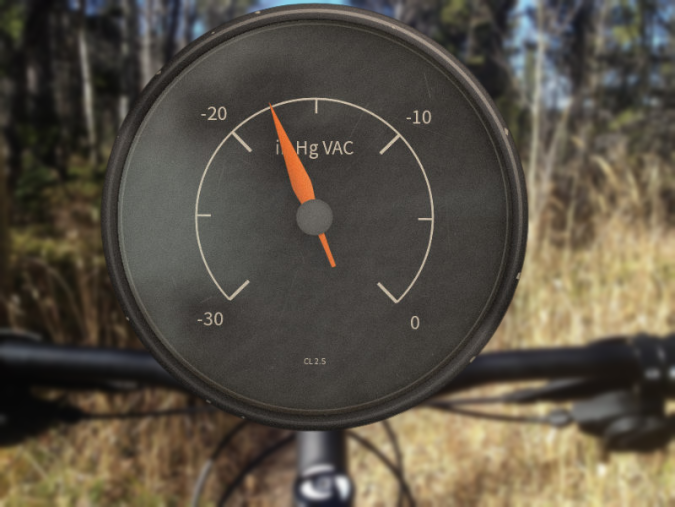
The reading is -17.5 inHg
